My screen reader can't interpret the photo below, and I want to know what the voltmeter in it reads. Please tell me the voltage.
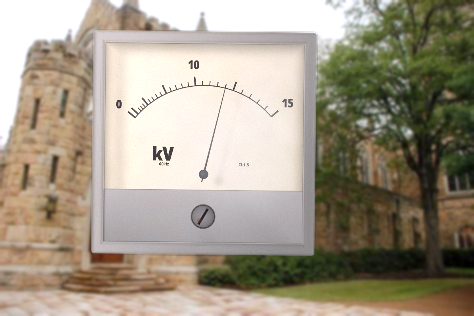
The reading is 12 kV
